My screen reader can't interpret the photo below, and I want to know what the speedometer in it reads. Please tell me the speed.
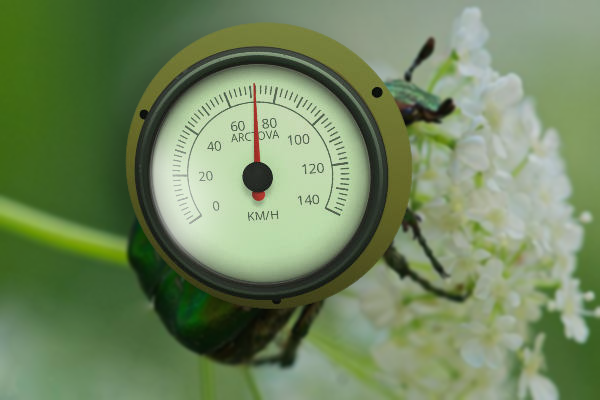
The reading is 72 km/h
